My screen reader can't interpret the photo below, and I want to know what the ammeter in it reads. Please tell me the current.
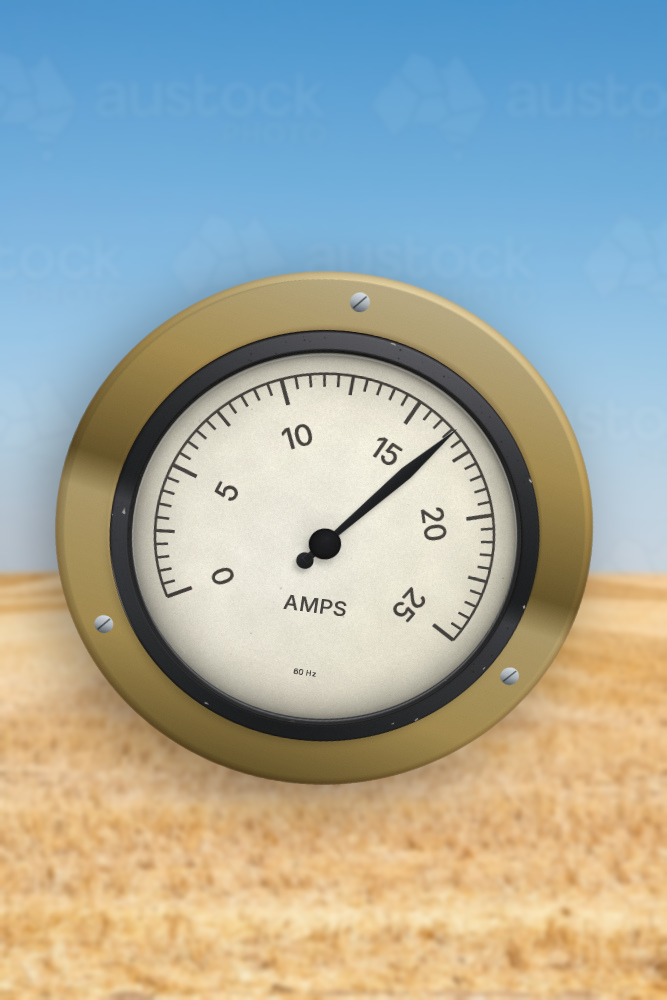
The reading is 16.5 A
